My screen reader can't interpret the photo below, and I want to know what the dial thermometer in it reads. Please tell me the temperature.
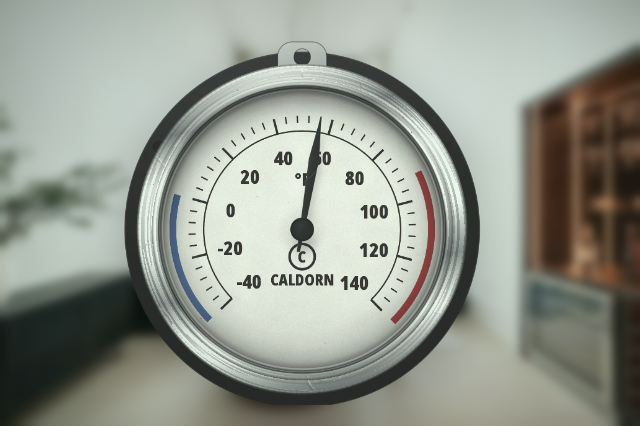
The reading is 56 °F
